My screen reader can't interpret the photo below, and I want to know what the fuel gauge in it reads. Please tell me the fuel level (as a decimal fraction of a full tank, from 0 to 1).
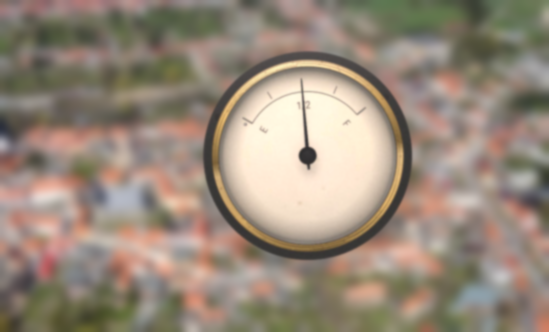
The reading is 0.5
